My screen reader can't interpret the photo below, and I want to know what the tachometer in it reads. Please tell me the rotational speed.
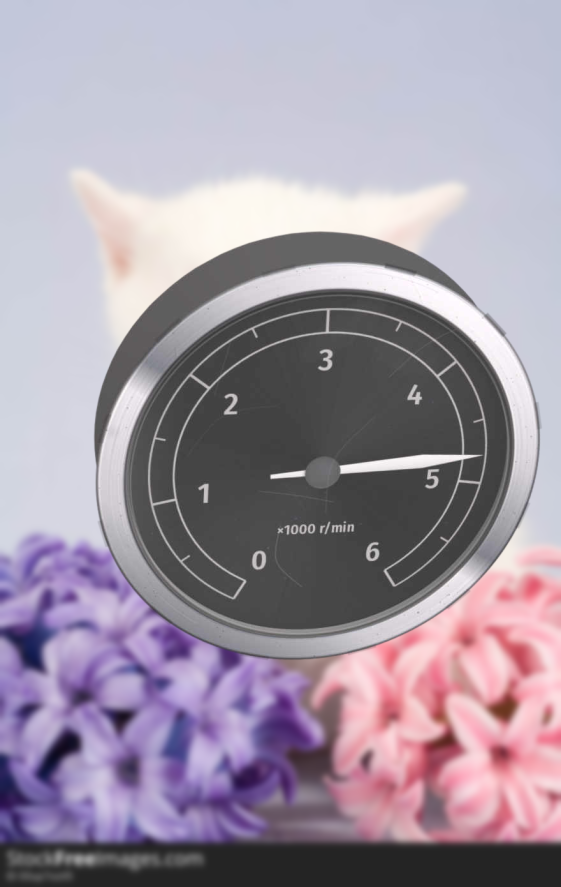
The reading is 4750 rpm
